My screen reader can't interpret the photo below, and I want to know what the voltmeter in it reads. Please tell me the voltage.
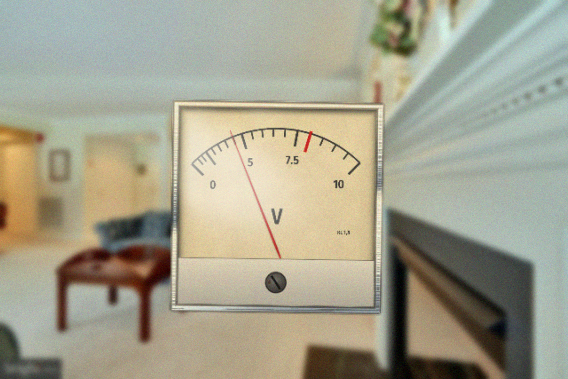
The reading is 4.5 V
